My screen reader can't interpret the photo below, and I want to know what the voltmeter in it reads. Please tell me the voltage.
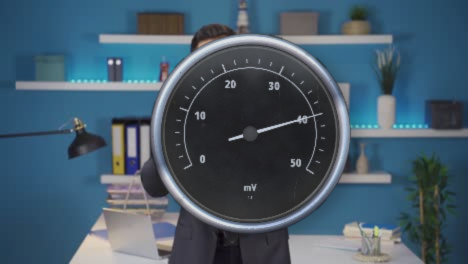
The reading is 40 mV
